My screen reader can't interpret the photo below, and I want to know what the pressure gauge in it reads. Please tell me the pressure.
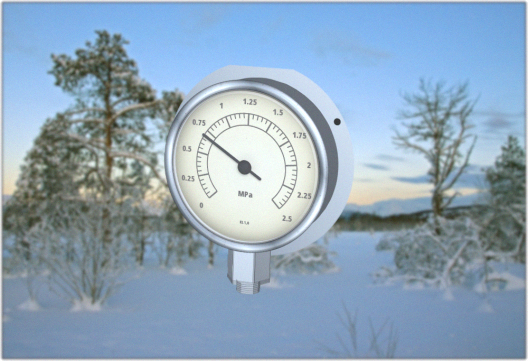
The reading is 0.7 MPa
